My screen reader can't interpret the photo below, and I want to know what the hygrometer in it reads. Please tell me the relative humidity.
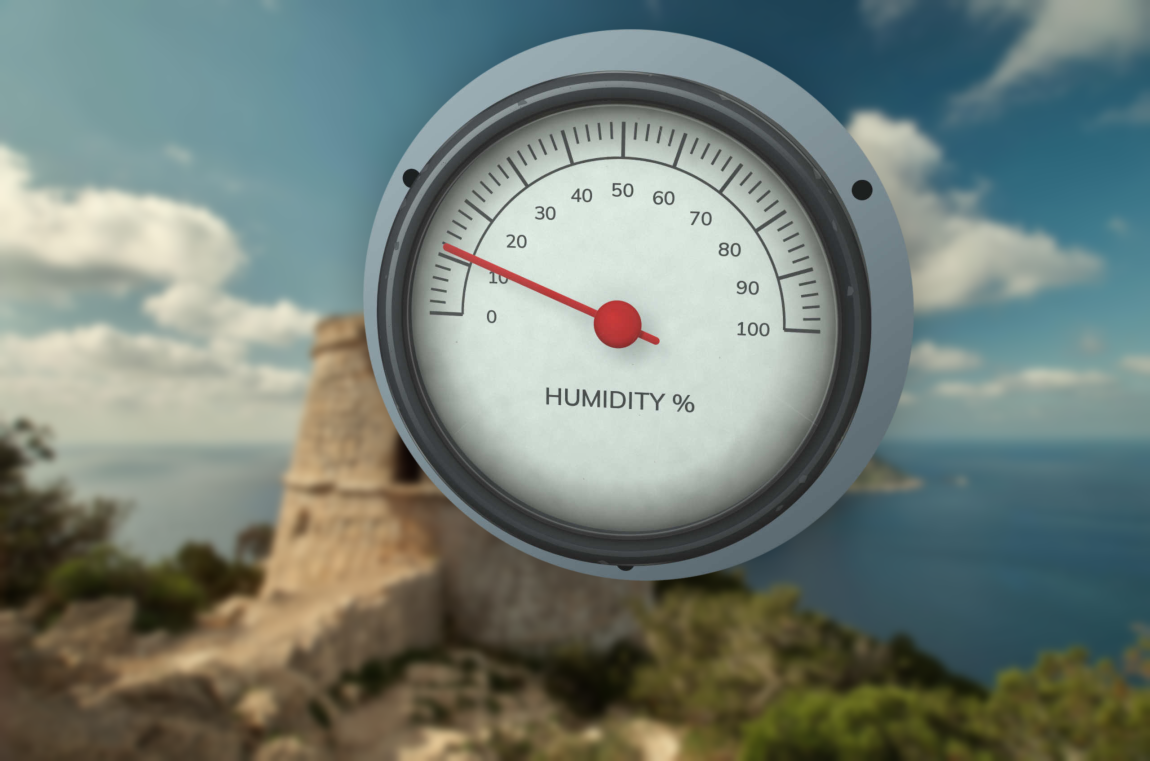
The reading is 12 %
